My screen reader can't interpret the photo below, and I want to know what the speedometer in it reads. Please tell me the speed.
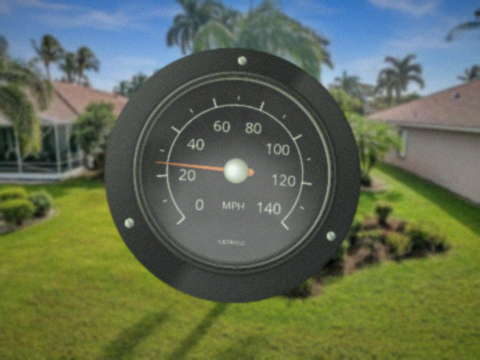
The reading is 25 mph
